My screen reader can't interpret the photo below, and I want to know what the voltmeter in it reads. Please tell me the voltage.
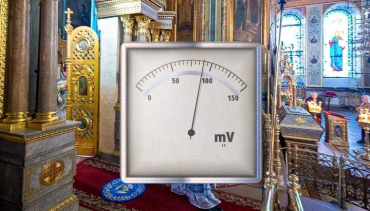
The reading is 90 mV
